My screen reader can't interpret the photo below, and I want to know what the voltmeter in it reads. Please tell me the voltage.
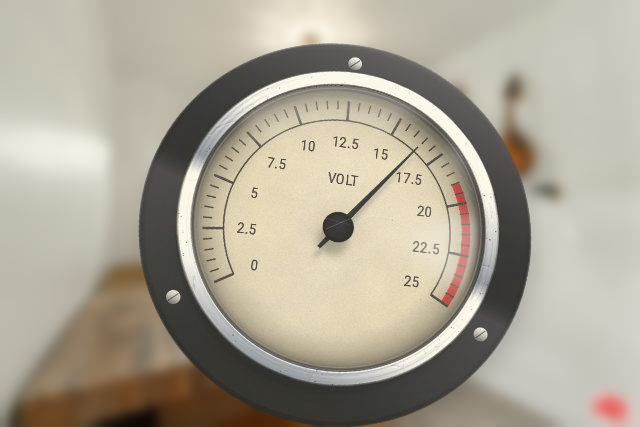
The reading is 16.5 V
